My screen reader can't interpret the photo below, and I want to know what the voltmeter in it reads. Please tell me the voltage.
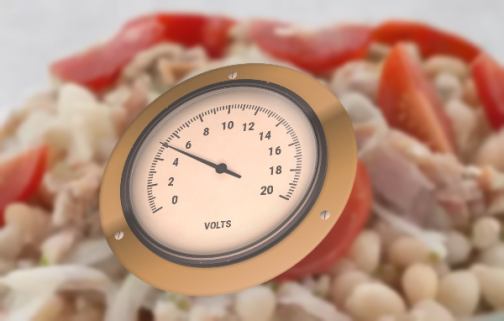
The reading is 5 V
